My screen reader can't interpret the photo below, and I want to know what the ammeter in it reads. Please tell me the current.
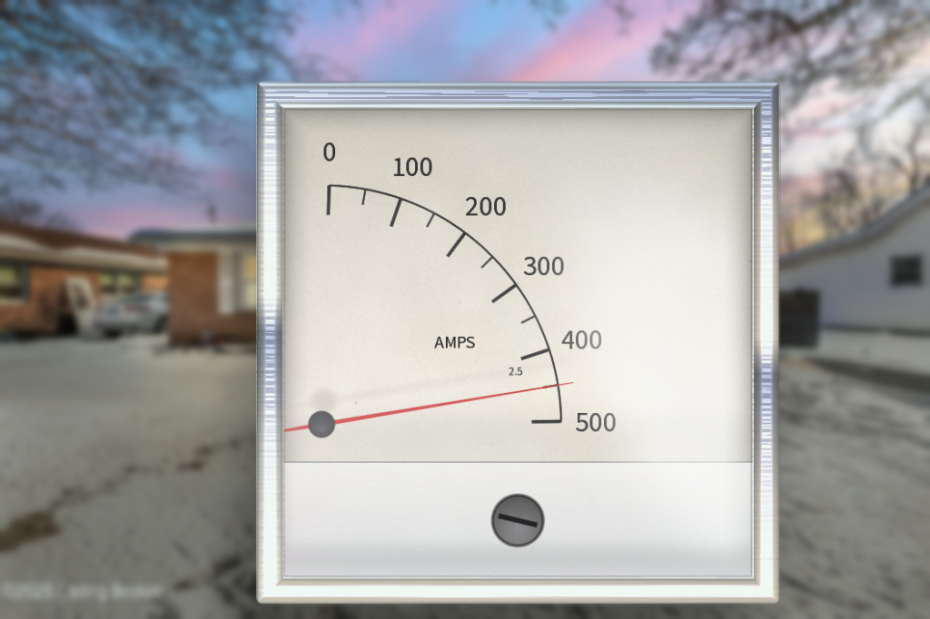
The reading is 450 A
